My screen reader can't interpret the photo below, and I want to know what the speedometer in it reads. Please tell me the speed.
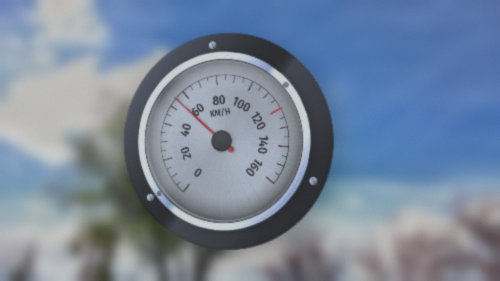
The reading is 55 km/h
